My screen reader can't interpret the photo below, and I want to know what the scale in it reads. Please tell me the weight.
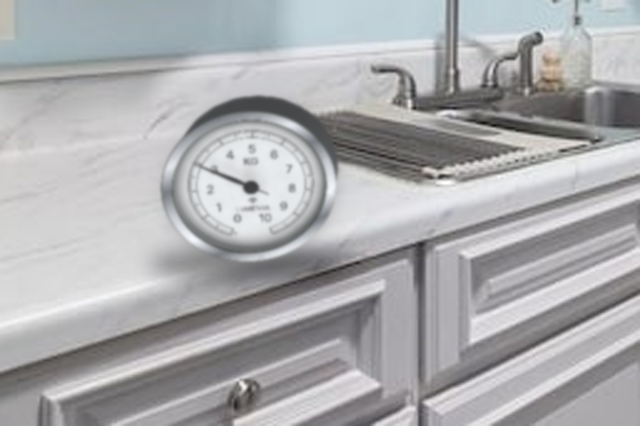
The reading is 3 kg
